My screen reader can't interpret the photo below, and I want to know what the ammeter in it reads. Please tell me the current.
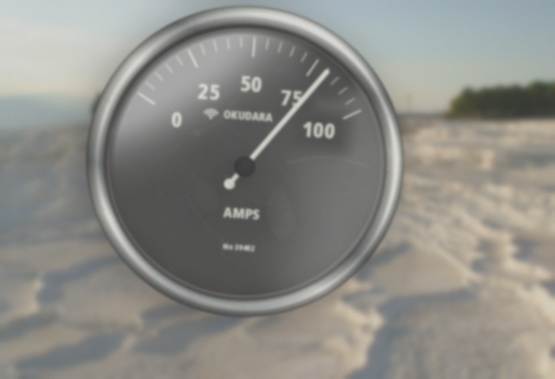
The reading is 80 A
